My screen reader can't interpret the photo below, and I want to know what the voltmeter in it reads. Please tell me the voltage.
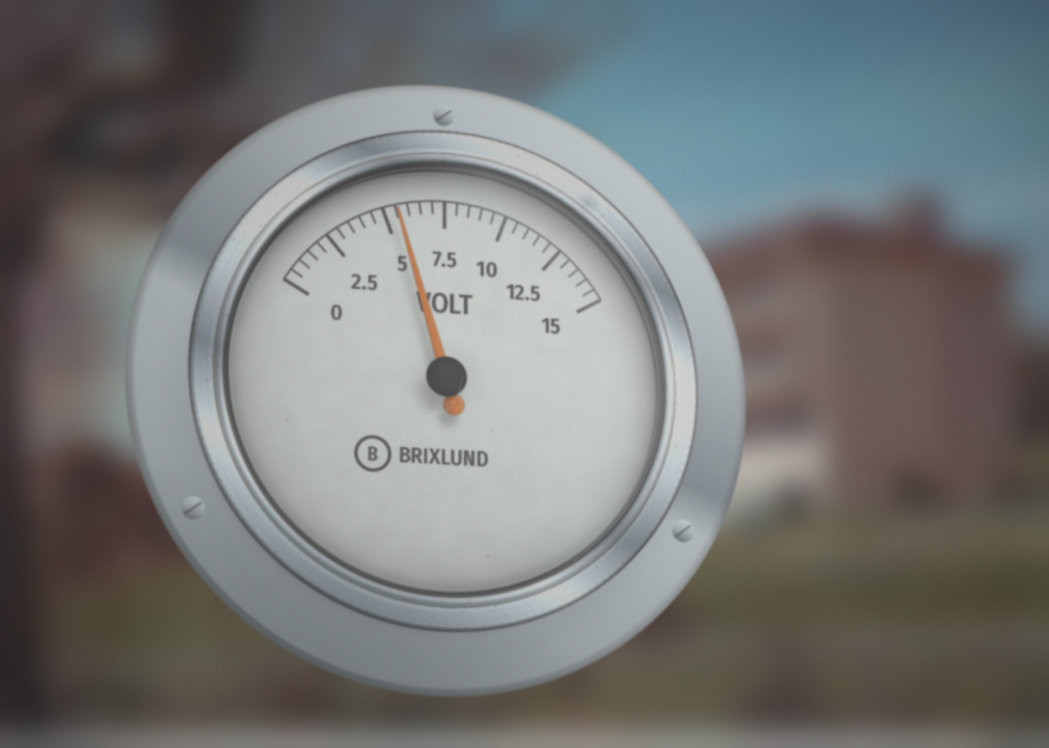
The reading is 5.5 V
